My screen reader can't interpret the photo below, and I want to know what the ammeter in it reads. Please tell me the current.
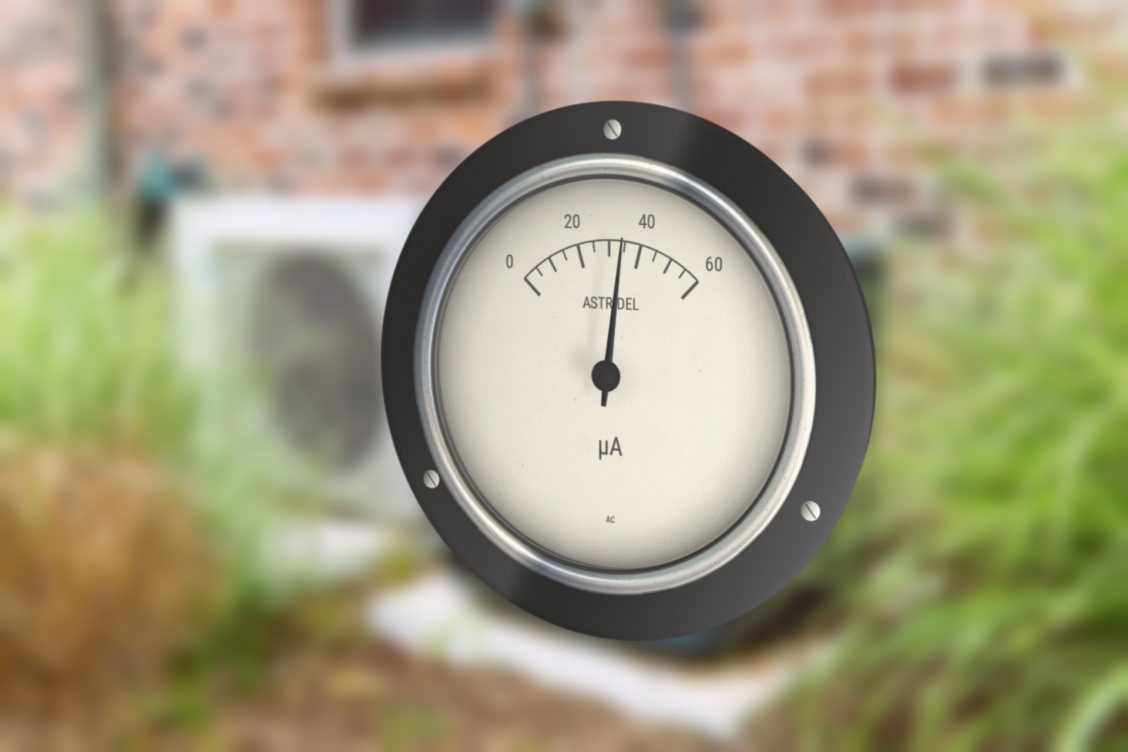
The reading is 35 µA
